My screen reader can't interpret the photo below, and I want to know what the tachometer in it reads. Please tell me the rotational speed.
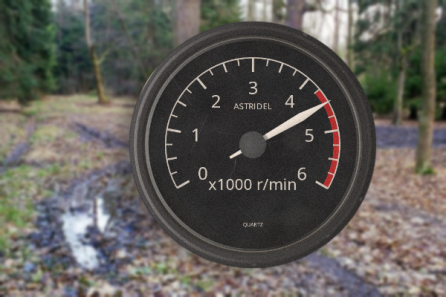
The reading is 4500 rpm
